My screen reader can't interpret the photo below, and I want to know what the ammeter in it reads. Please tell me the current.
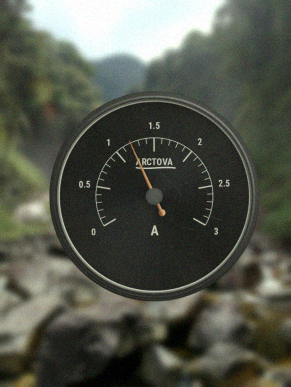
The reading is 1.2 A
